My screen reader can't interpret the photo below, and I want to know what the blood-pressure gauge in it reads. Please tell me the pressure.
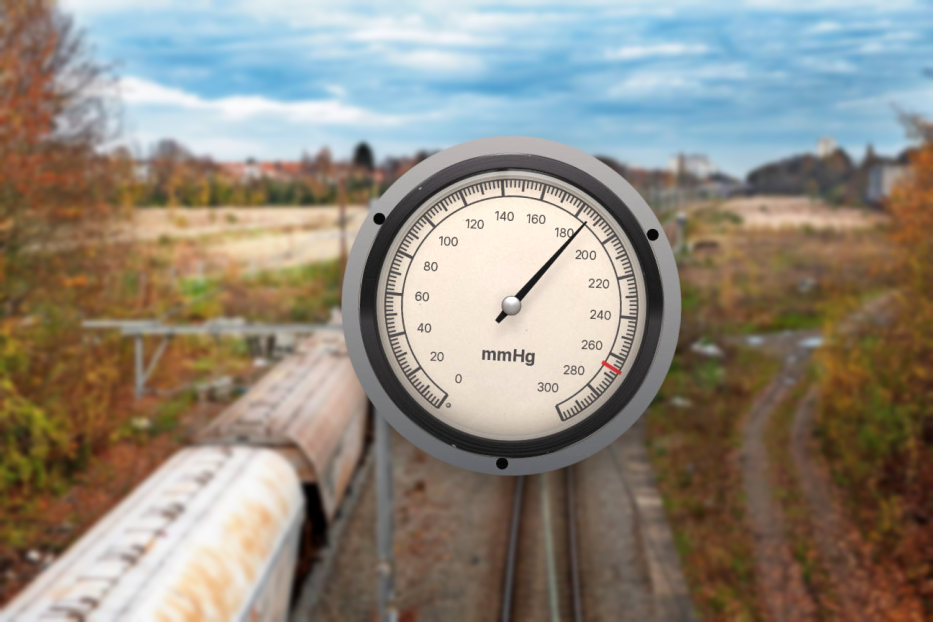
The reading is 186 mmHg
